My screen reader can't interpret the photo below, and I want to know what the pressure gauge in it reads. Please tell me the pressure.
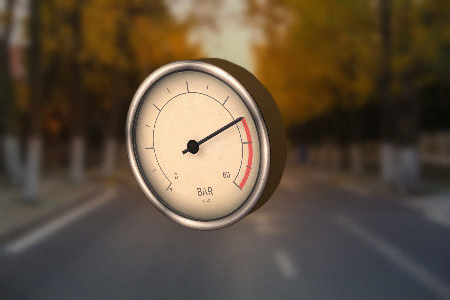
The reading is 45 bar
